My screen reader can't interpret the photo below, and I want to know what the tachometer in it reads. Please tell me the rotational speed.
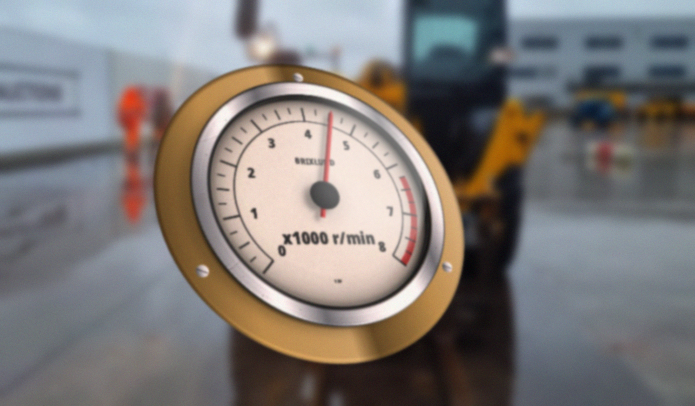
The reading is 4500 rpm
